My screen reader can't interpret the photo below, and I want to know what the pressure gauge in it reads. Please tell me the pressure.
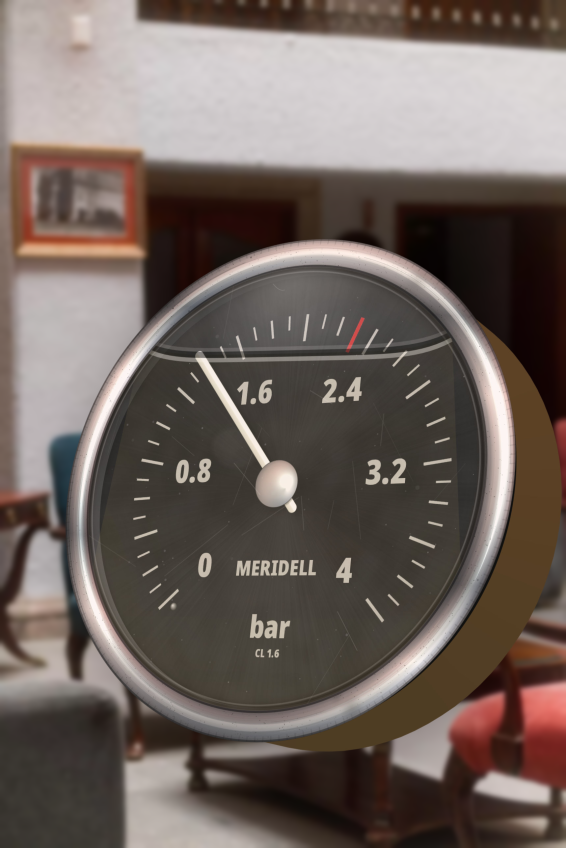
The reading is 1.4 bar
